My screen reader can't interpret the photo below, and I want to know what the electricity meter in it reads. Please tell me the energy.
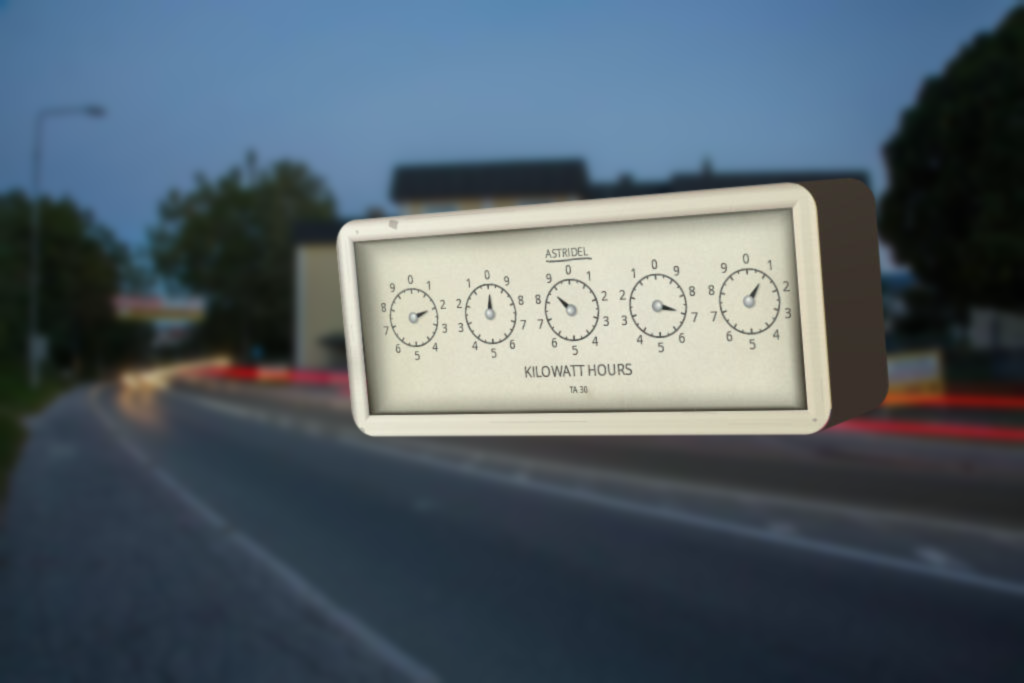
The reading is 19871 kWh
